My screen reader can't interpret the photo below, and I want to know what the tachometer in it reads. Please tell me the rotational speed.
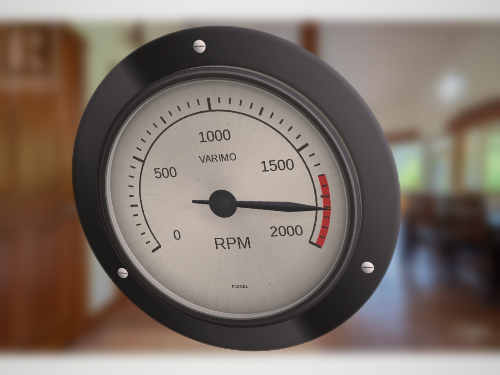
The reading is 1800 rpm
